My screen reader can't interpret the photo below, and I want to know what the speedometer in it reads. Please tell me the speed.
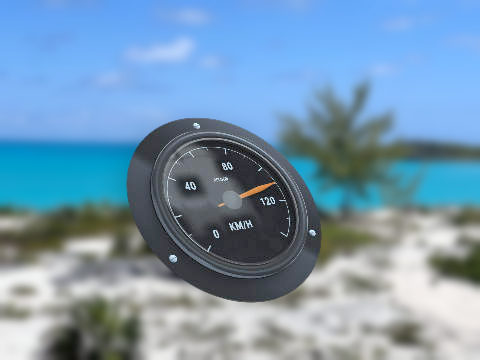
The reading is 110 km/h
